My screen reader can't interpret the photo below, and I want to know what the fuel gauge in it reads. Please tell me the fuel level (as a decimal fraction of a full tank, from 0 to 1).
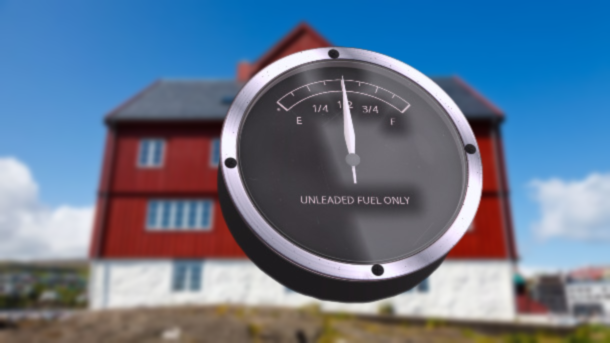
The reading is 0.5
